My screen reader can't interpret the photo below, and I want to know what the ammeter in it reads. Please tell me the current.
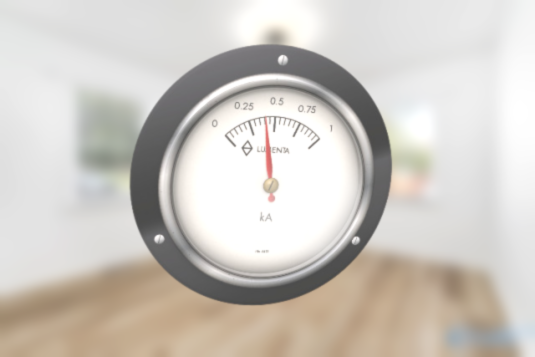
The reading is 0.4 kA
